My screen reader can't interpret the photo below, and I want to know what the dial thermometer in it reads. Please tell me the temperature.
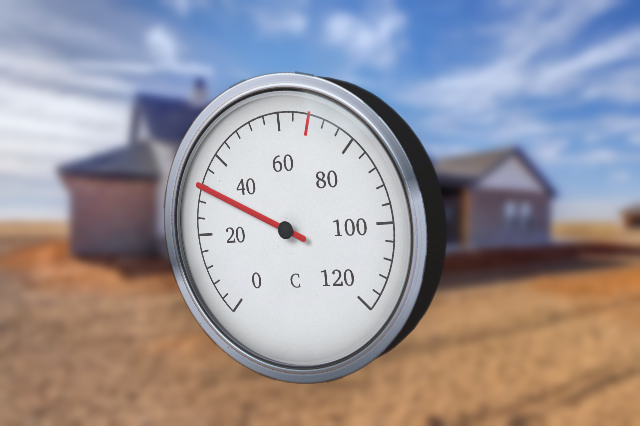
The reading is 32 °C
